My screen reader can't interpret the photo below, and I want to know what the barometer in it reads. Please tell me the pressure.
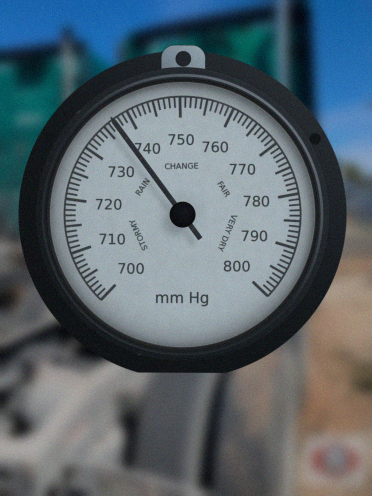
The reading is 737 mmHg
